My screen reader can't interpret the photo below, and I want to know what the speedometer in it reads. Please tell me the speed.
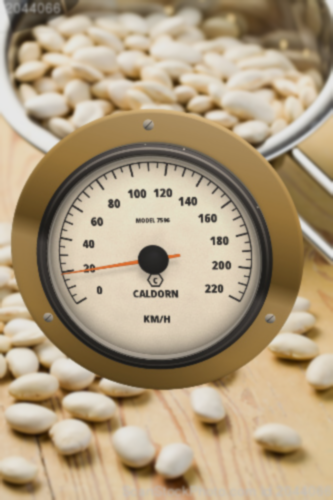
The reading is 20 km/h
